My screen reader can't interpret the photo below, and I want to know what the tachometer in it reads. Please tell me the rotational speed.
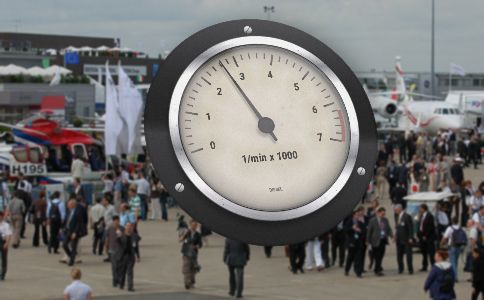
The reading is 2600 rpm
